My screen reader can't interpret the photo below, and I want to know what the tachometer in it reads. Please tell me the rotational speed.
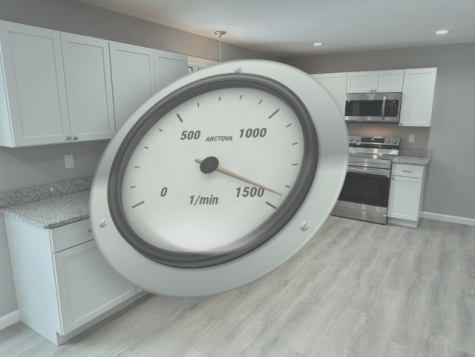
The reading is 1450 rpm
